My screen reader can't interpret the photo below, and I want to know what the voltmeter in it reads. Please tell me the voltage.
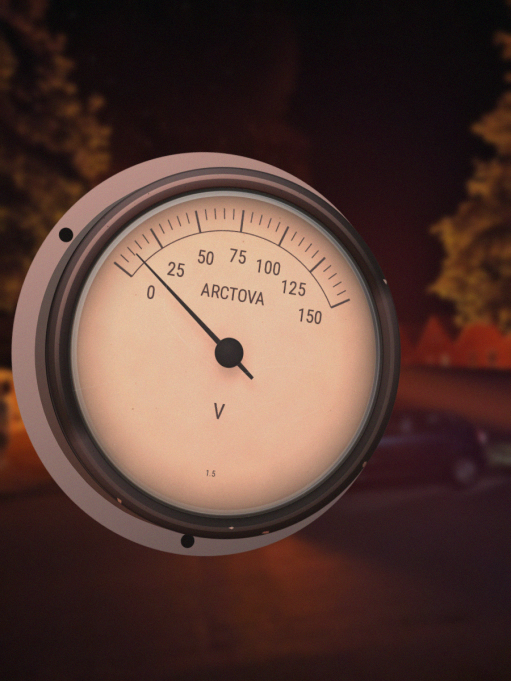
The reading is 10 V
